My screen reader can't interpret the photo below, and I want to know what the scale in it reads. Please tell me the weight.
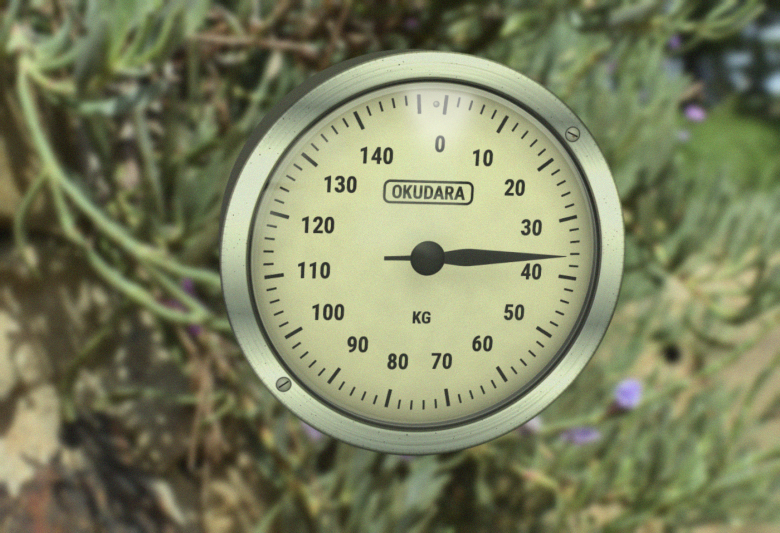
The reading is 36 kg
